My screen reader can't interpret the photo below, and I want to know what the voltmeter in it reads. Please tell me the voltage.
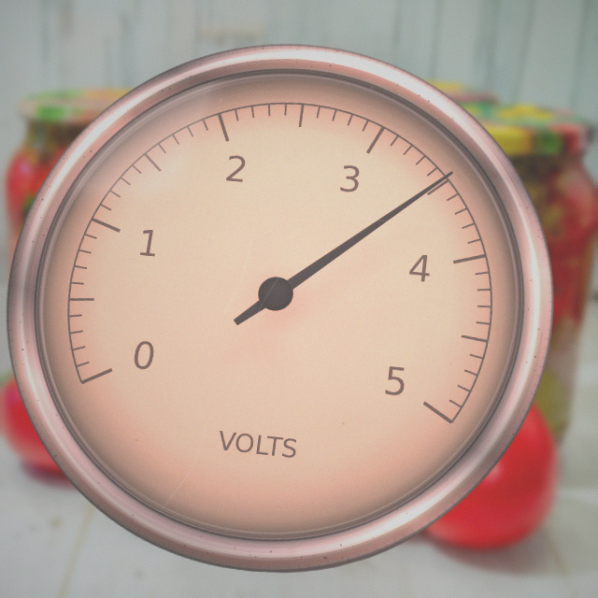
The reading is 3.5 V
